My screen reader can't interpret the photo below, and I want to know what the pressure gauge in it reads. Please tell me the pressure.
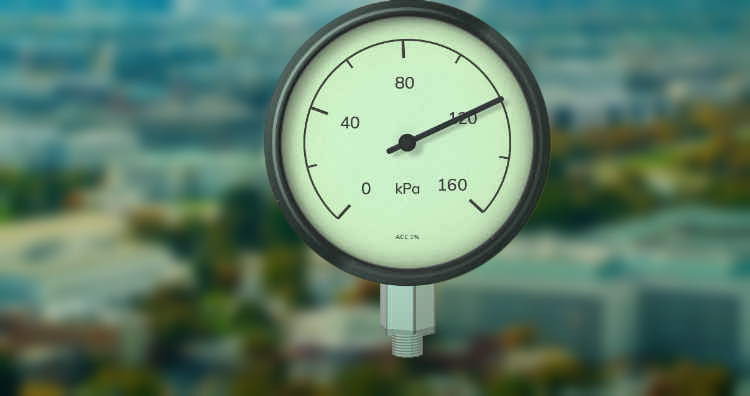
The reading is 120 kPa
